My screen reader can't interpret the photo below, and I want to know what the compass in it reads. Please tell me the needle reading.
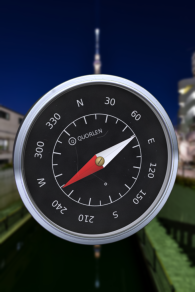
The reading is 255 °
